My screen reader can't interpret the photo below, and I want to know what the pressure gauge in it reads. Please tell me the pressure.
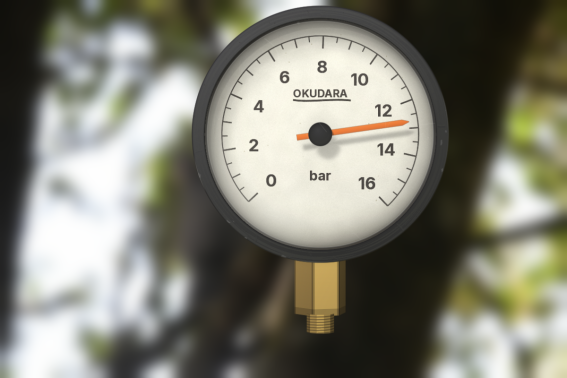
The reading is 12.75 bar
